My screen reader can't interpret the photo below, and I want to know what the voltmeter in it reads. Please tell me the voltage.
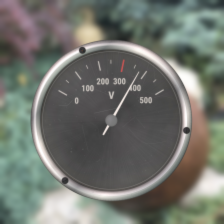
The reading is 375 V
